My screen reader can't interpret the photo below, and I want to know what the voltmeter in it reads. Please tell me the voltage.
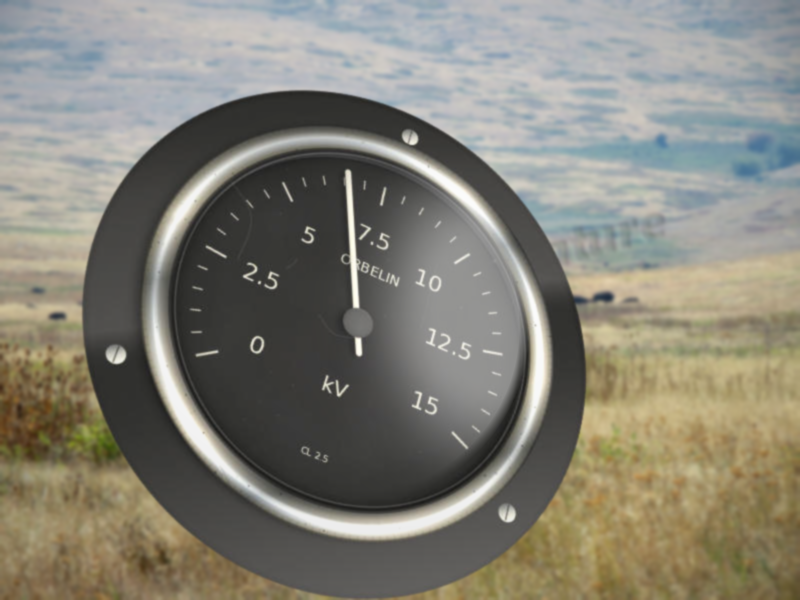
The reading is 6.5 kV
